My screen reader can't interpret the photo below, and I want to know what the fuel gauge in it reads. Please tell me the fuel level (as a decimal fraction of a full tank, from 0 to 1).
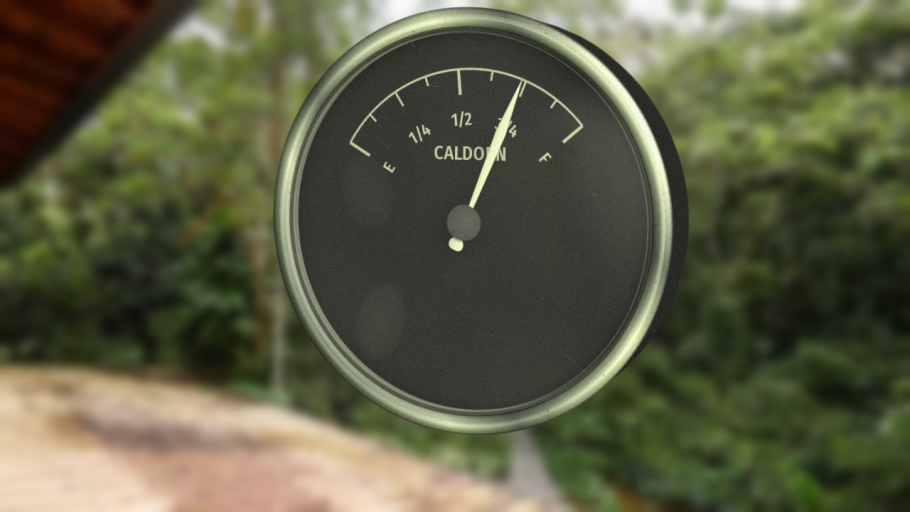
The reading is 0.75
